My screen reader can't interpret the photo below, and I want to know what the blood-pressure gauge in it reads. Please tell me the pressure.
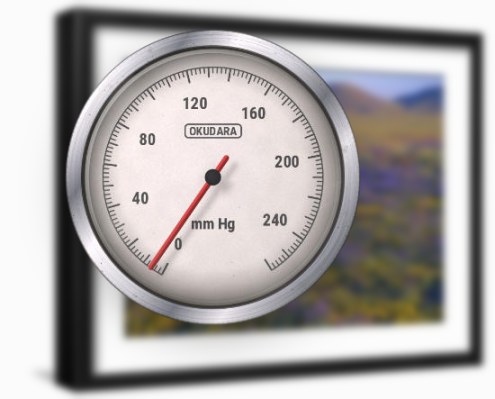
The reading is 6 mmHg
